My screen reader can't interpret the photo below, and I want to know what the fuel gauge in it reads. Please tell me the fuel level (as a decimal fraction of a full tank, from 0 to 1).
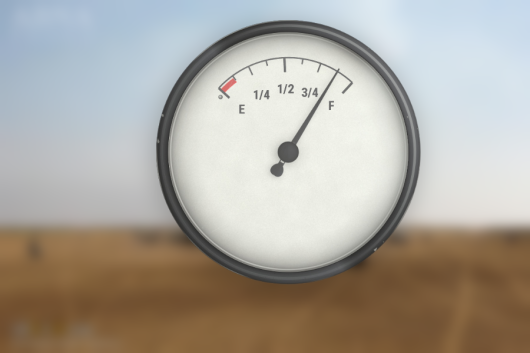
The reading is 0.875
